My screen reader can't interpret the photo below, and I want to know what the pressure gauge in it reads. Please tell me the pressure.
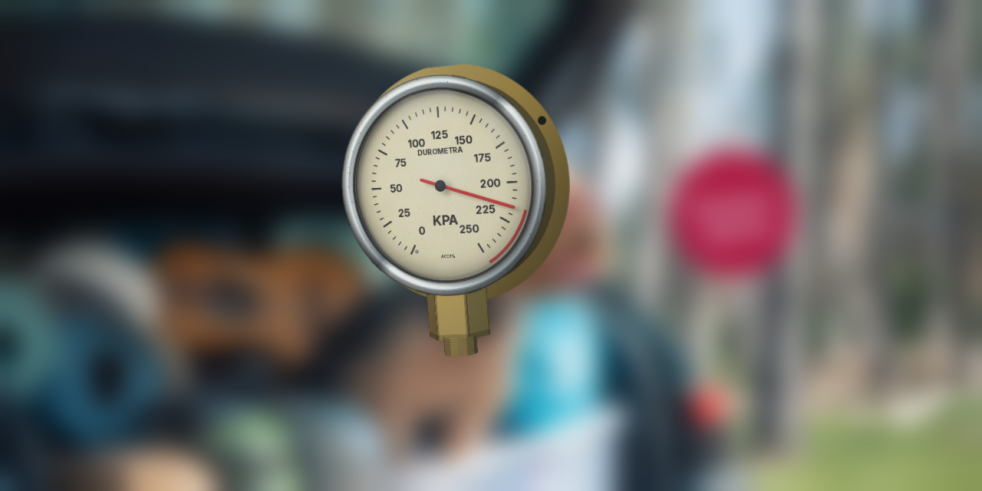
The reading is 215 kPa
